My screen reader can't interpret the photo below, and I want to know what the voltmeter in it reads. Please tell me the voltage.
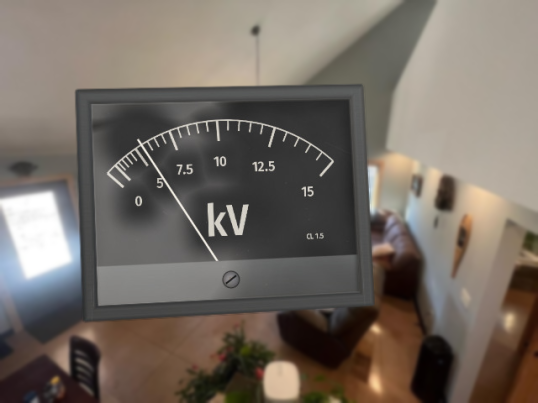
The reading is 5.5 kV
